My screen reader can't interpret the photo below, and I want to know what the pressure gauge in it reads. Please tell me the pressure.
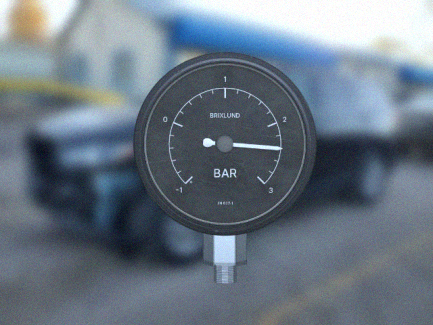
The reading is 2.4 bar
